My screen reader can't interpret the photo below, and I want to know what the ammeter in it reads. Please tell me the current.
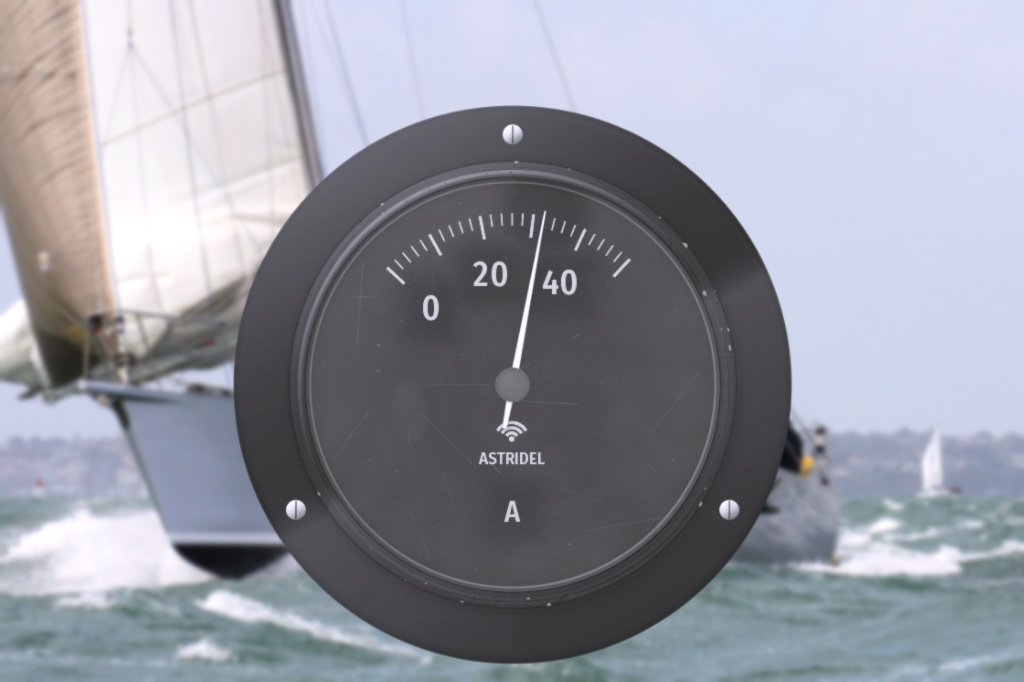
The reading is 32 A
